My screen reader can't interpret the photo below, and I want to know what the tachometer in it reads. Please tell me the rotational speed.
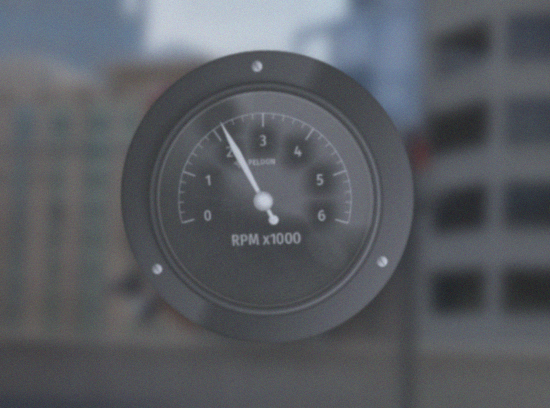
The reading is 2200 rpm
